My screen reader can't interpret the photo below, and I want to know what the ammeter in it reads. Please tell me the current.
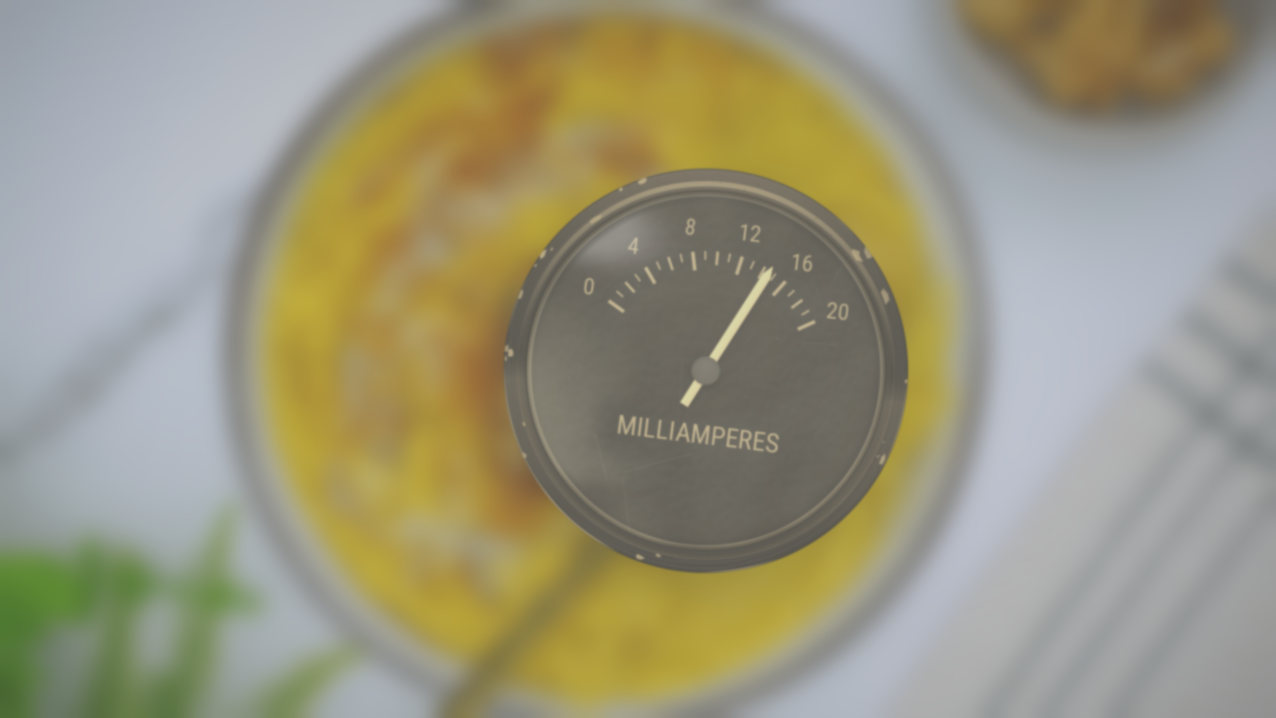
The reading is 14.5 mA
